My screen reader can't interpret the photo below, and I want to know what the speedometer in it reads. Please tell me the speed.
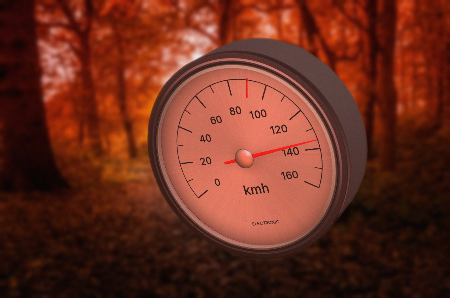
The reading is 135 km/h
